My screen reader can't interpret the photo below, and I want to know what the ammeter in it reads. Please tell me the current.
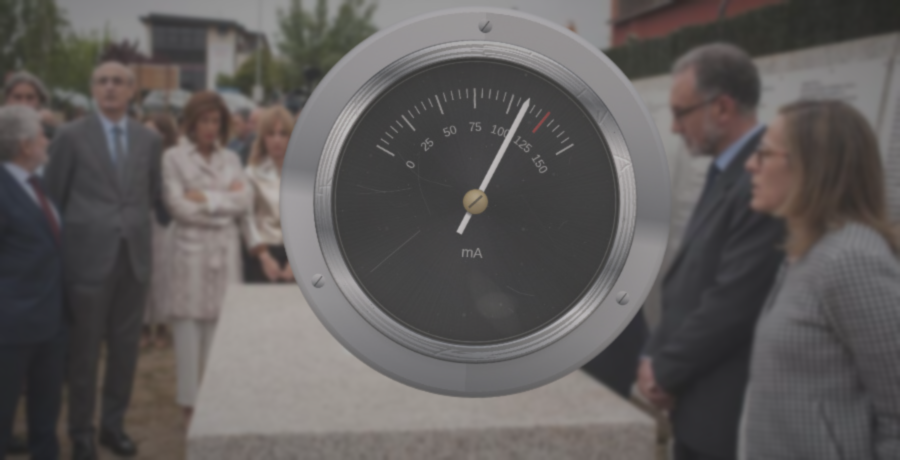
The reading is 110 mA
